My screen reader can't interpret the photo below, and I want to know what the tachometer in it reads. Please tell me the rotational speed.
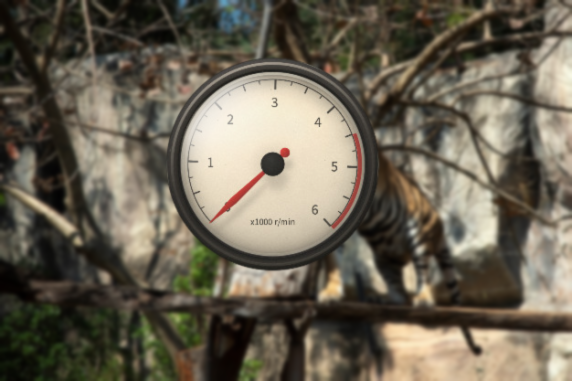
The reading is 0 rpm
